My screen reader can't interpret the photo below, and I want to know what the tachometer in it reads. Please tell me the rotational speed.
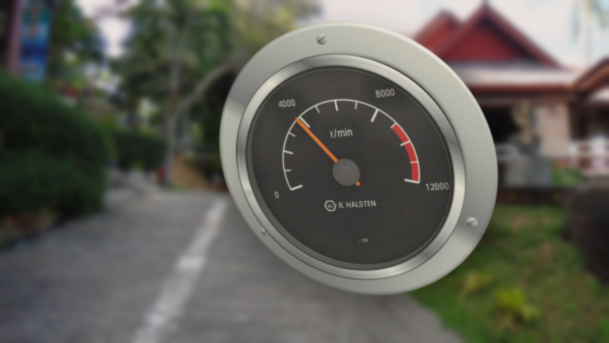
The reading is 4000 rpm
